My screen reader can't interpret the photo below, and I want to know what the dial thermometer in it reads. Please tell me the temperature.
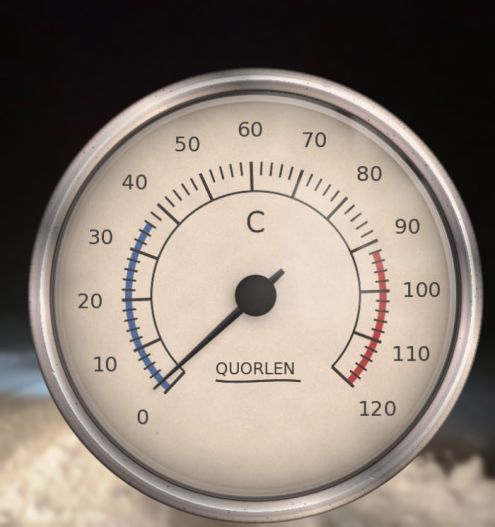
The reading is 2 °C
